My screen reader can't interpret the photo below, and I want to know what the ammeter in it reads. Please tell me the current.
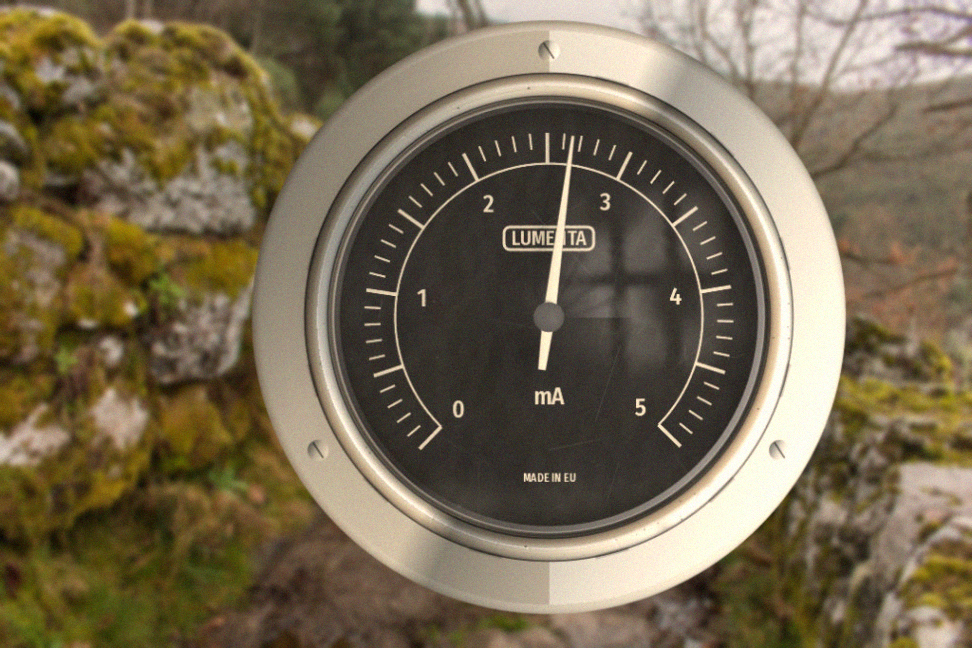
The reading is 2.65 mA
